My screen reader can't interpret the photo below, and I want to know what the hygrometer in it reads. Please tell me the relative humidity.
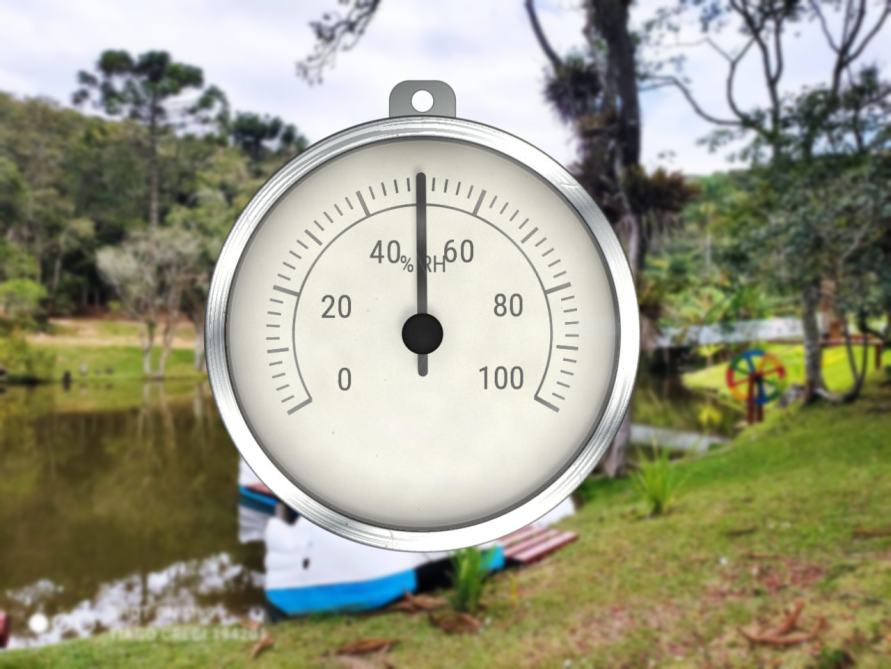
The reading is 50 %
